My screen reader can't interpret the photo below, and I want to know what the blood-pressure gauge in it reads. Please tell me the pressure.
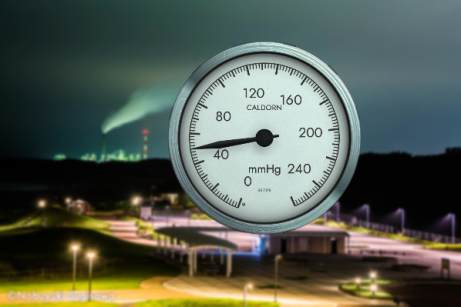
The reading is 50 mmHg
